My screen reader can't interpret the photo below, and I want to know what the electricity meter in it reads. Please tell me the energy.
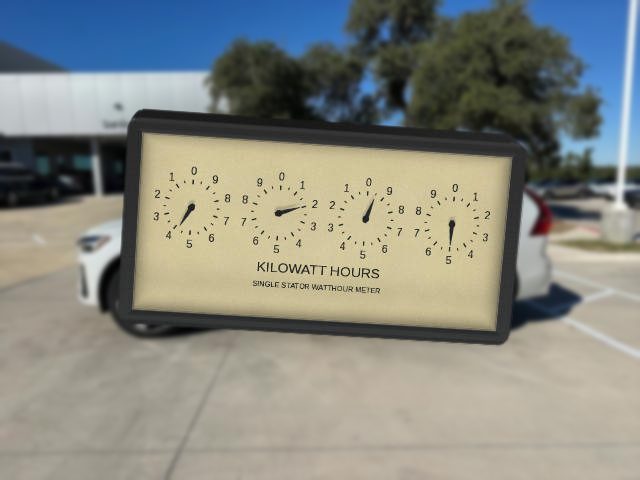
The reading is 4195 kWh
